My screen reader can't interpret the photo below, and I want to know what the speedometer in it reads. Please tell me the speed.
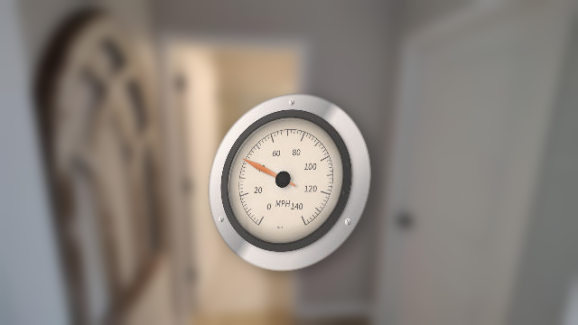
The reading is 40 mph
